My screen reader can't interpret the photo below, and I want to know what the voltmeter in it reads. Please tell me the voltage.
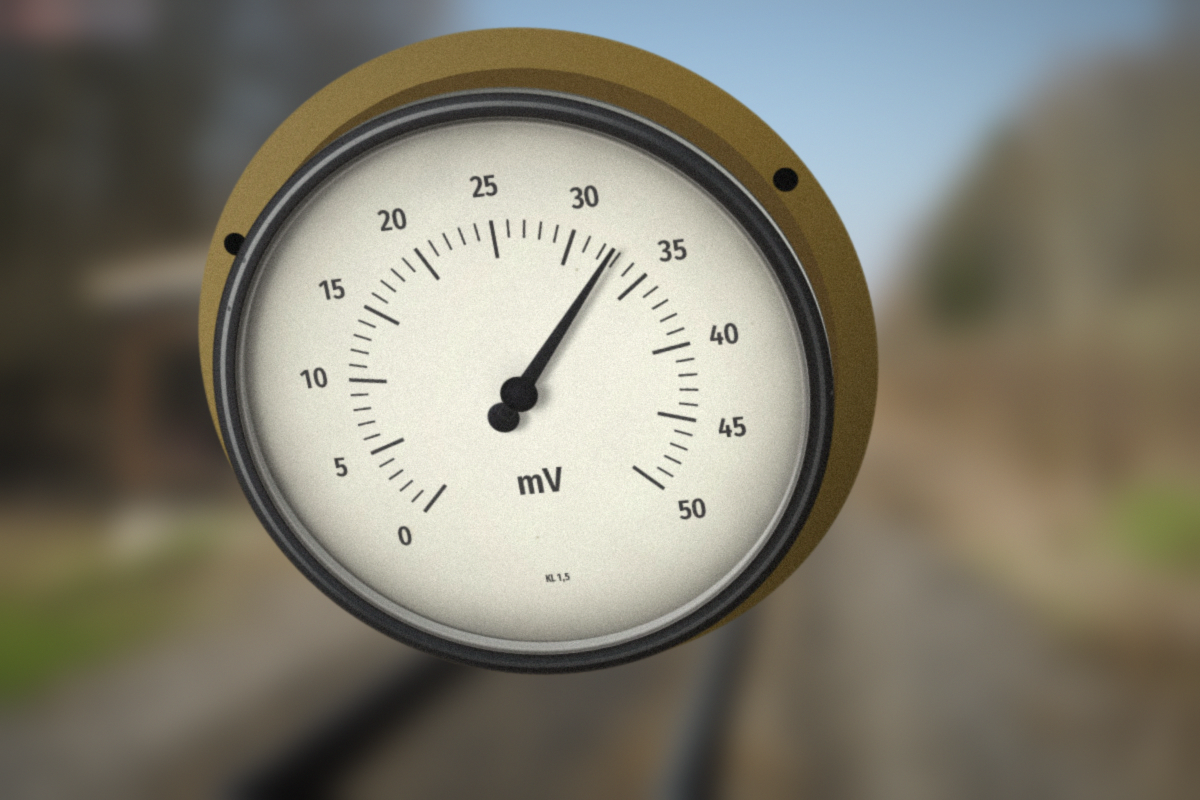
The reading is 32.5 mV
